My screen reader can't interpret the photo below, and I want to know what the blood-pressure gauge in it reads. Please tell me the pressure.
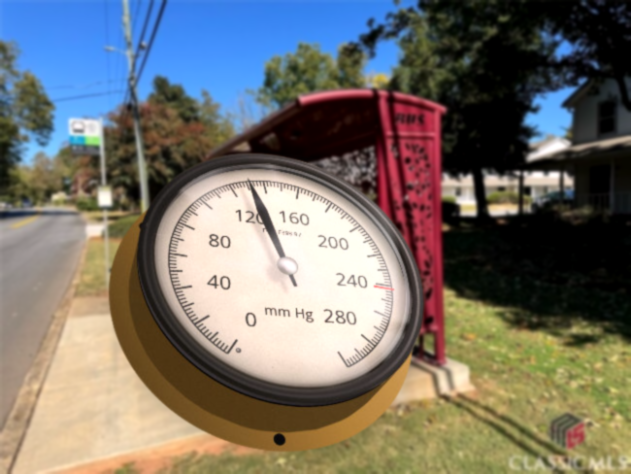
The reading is 130 mmHg
